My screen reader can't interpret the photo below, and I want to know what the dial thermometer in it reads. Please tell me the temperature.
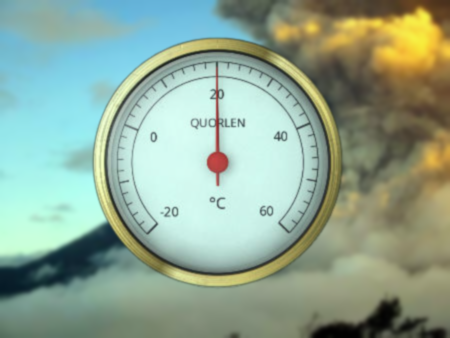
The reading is 20 °C
